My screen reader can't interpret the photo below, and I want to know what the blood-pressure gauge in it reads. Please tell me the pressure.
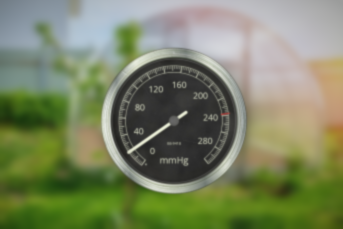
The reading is 20 mmHg
